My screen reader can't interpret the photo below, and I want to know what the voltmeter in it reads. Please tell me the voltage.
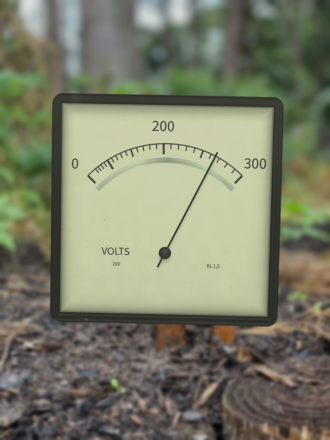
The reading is 265 V
